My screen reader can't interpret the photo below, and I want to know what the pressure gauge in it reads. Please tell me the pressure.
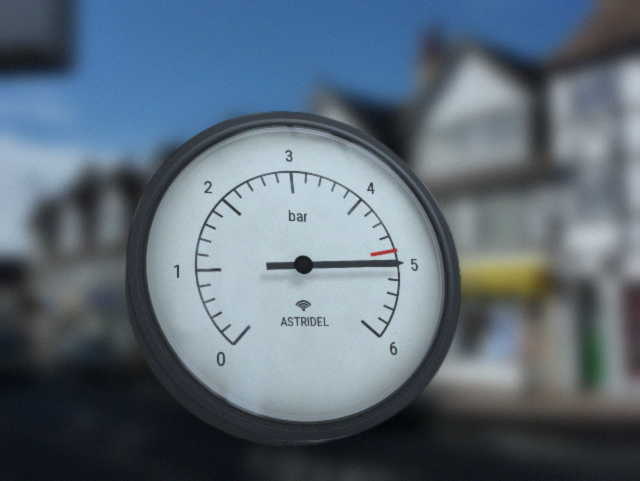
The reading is 5 bar
